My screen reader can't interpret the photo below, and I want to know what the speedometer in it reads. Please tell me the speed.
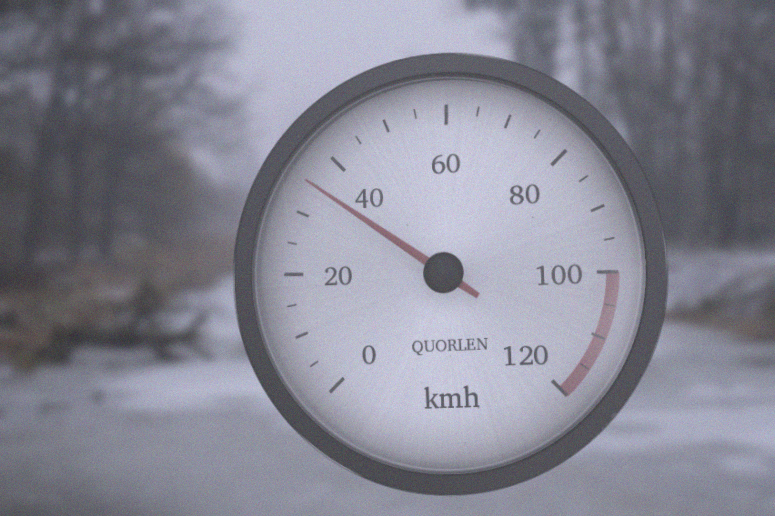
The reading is 35 km/h
